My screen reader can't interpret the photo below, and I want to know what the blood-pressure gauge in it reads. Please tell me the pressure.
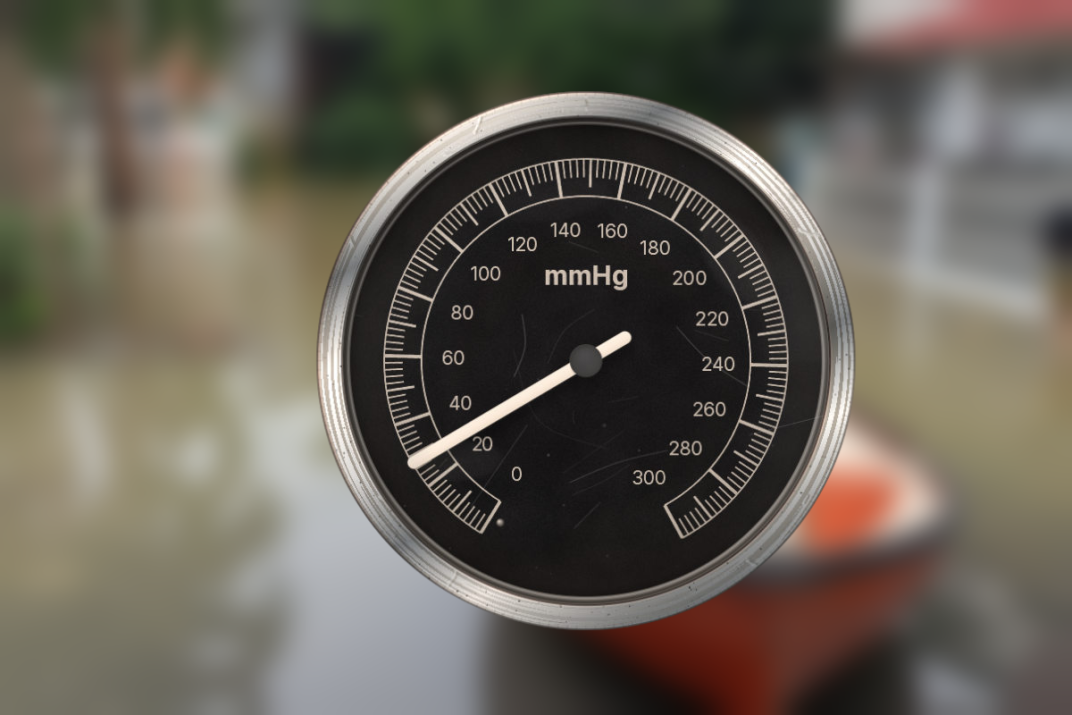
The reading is 28 mmHg
